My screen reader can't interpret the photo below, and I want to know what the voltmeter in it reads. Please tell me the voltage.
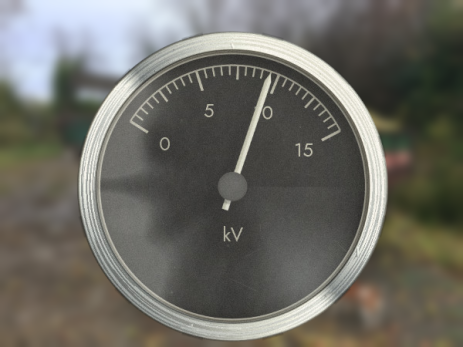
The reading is 9.5 kV
